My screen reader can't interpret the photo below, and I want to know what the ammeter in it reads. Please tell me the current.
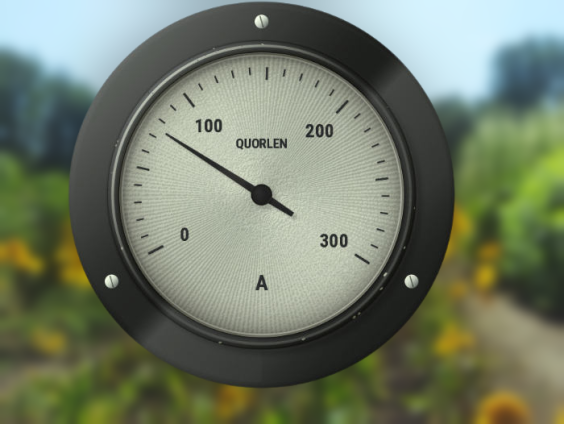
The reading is 75 A
